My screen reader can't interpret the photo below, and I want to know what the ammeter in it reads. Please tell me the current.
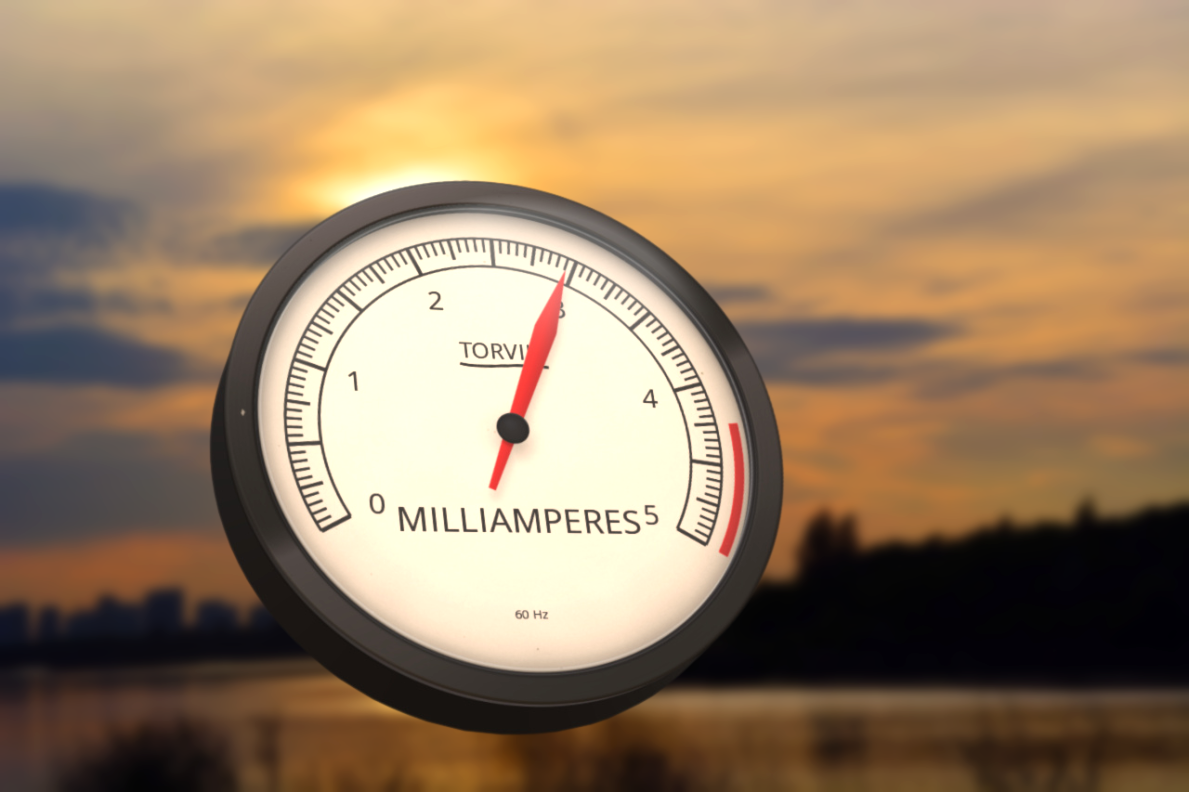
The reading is 2.95 mA
